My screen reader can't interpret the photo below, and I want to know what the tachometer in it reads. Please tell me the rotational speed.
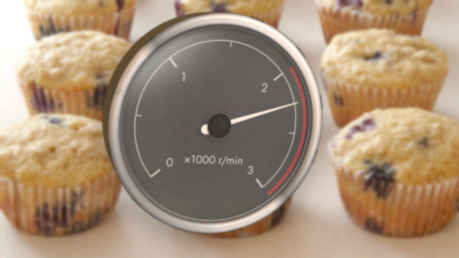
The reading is 2250 rpm
